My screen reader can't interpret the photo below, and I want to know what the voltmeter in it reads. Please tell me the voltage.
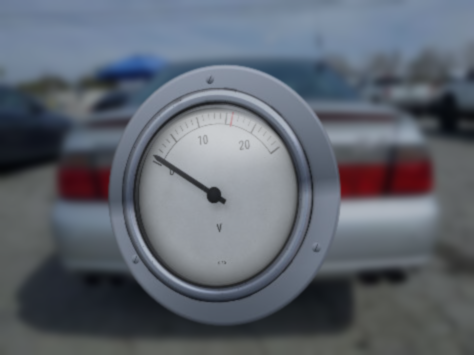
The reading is 1 V
